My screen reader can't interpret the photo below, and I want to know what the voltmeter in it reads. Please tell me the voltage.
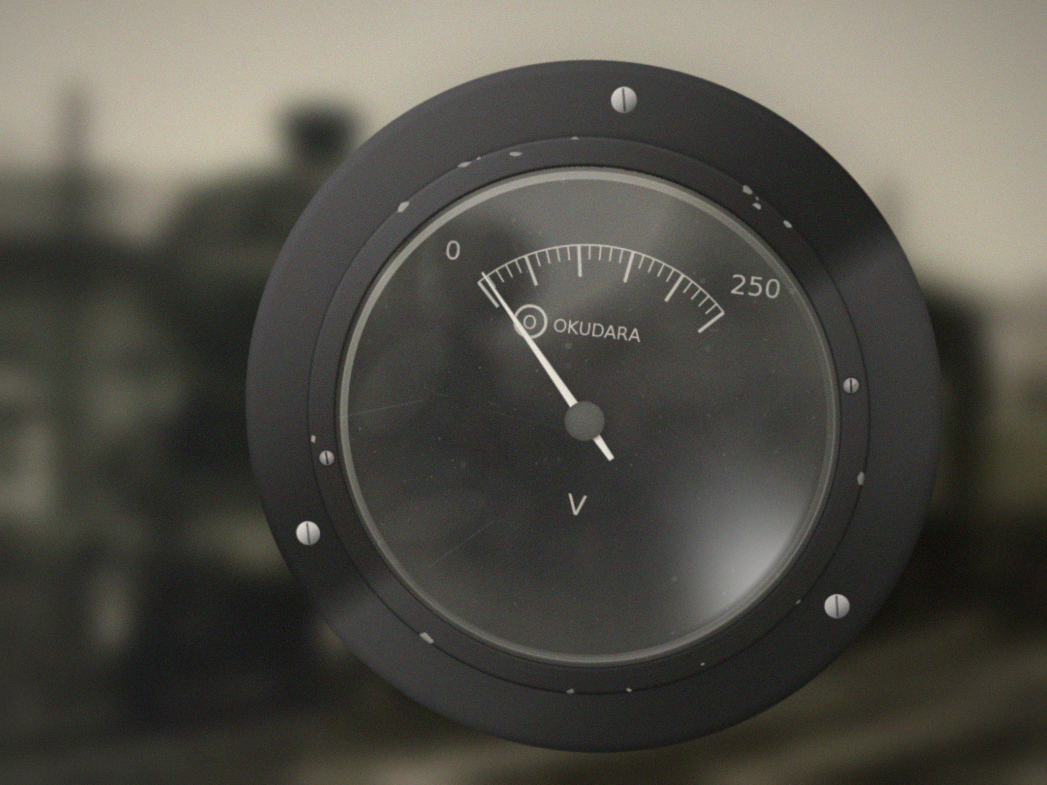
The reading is 10 V
